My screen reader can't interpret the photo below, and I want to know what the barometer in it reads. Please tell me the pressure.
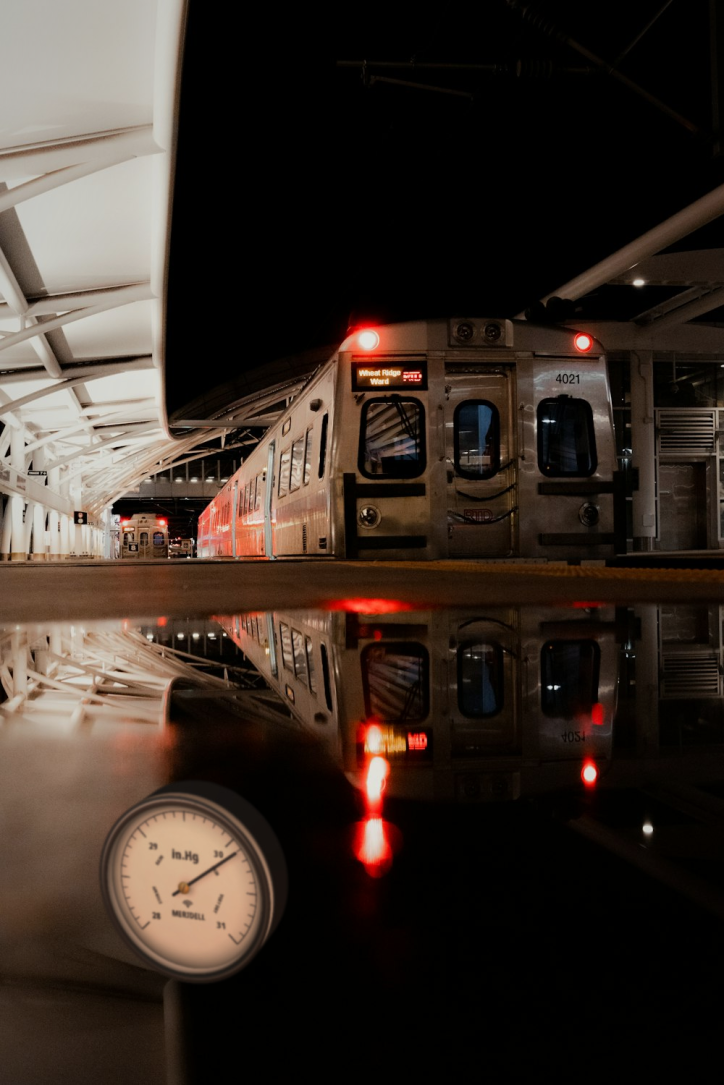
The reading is 30.1 inHg
